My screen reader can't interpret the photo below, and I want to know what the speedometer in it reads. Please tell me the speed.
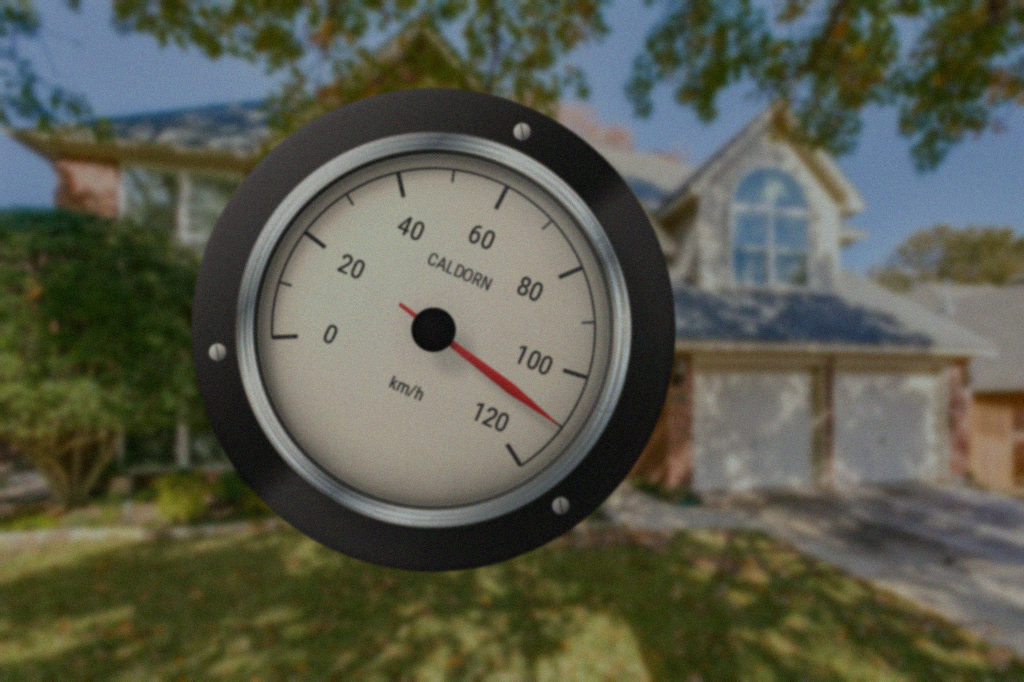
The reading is 110 km/h
